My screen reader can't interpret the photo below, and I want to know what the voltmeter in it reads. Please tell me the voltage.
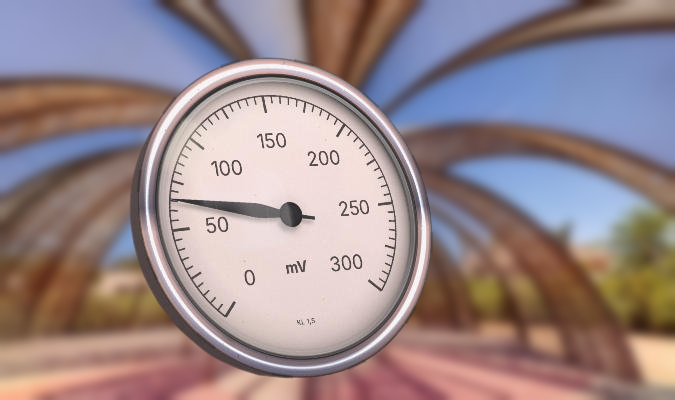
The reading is 65 mV
